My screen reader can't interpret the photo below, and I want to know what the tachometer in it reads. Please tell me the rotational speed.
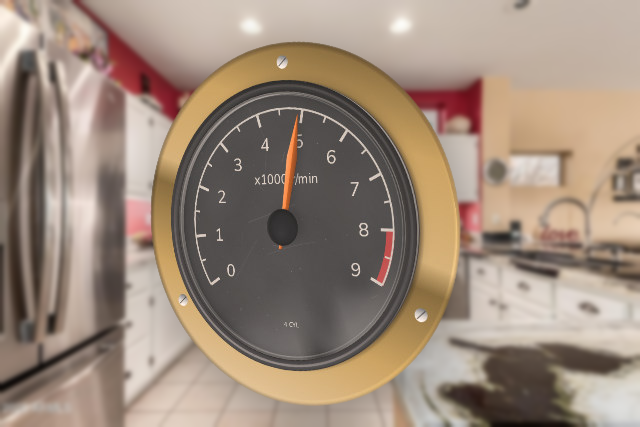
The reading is 5000 rpm
